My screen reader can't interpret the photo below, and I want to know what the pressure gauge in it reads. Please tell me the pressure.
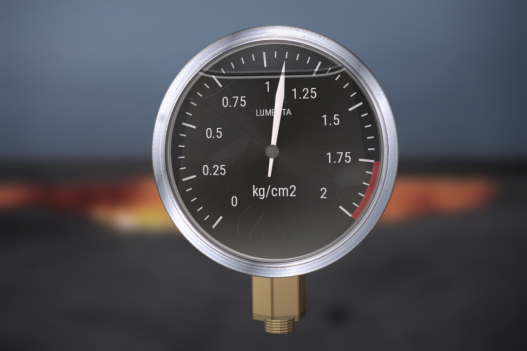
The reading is 1.1 kg/cm²
